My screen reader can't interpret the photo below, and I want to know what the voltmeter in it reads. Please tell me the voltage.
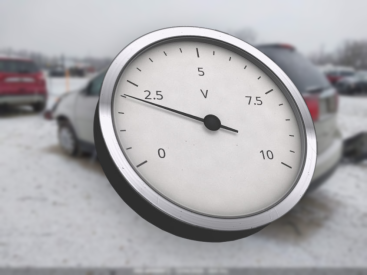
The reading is 2 V
